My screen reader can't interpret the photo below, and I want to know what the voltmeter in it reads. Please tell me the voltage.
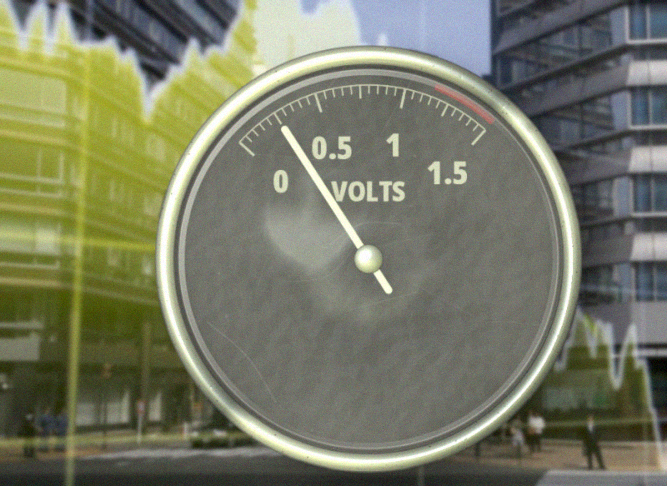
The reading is 0.25 V
